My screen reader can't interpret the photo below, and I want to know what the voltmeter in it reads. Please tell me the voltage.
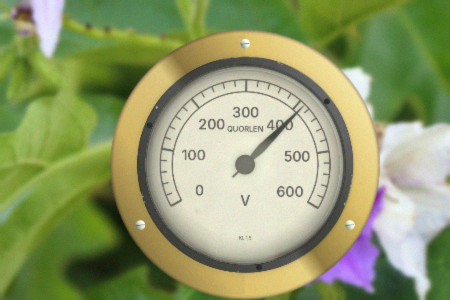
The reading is 410 V
